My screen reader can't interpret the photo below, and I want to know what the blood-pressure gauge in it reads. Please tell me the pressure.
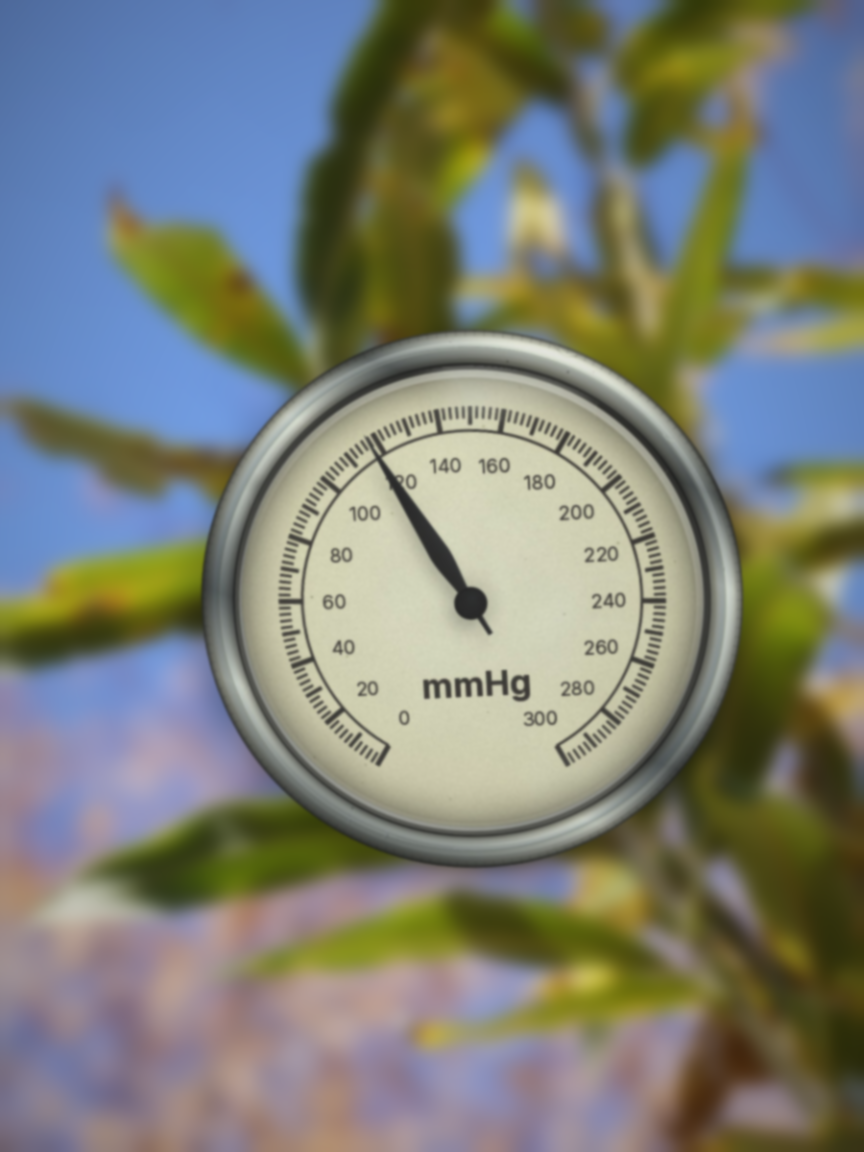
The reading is 118 mmHg
